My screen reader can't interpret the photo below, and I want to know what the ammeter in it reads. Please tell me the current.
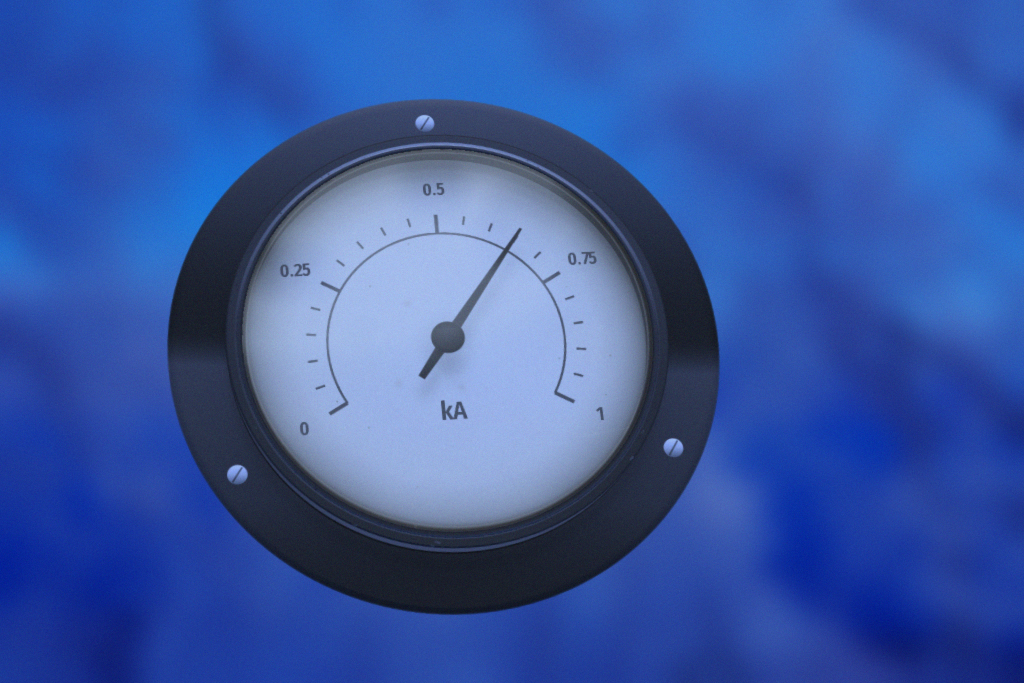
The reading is 0.65 kA
